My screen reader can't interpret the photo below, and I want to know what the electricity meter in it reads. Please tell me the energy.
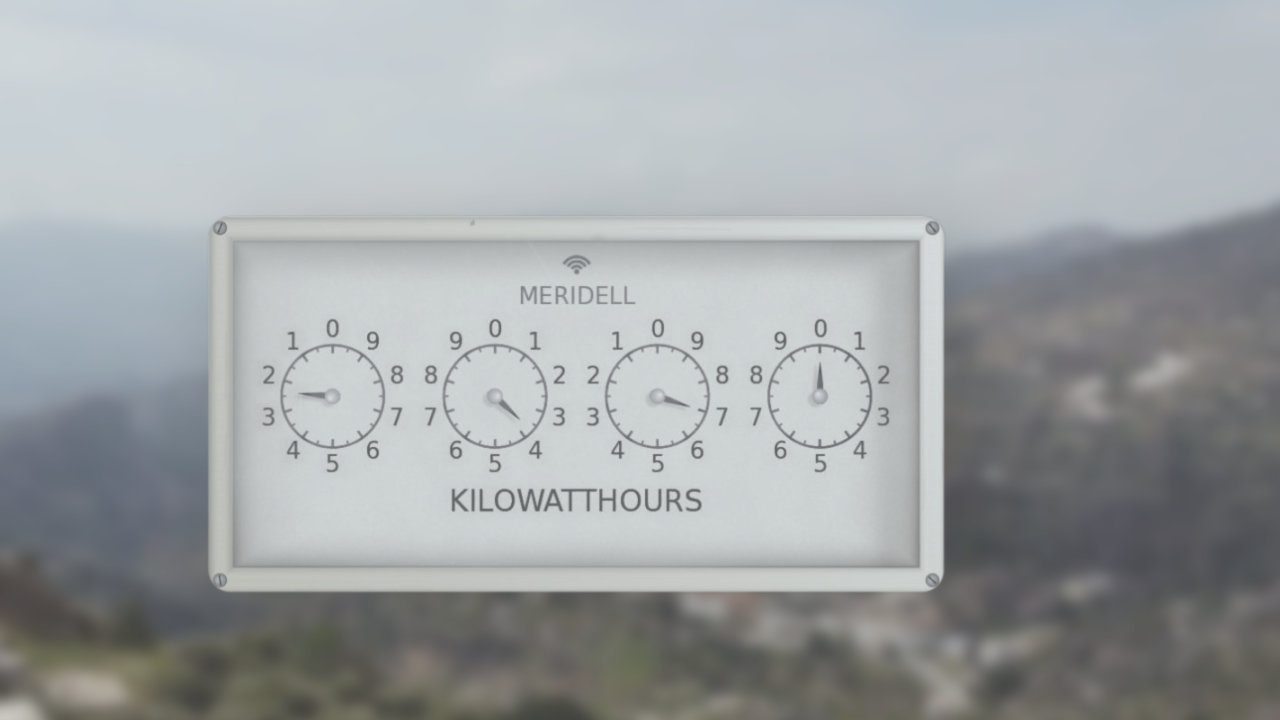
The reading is 2370 kWh
